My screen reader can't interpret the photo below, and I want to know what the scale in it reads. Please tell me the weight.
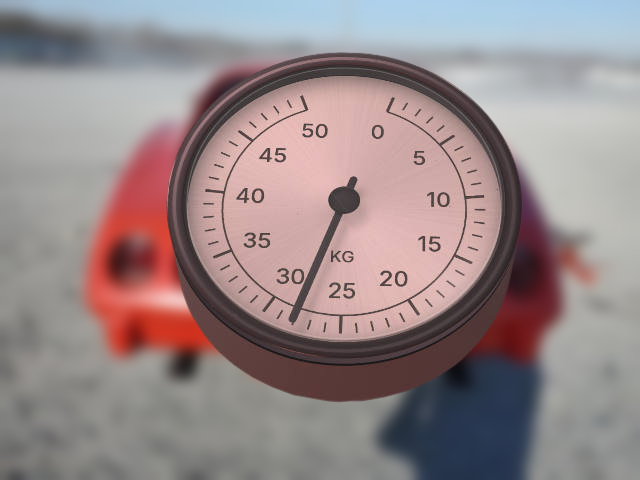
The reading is 28 kg
